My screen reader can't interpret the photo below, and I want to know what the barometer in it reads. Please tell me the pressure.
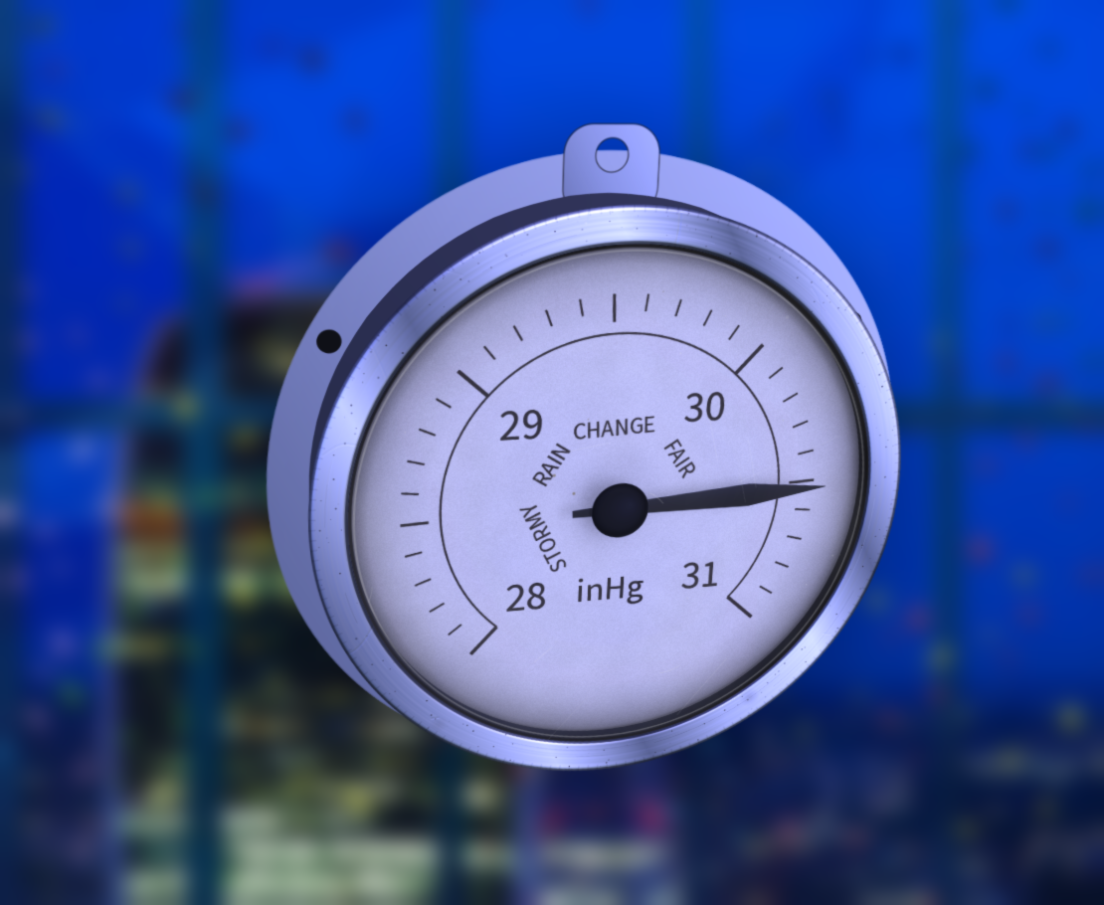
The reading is 30.5 inHg
